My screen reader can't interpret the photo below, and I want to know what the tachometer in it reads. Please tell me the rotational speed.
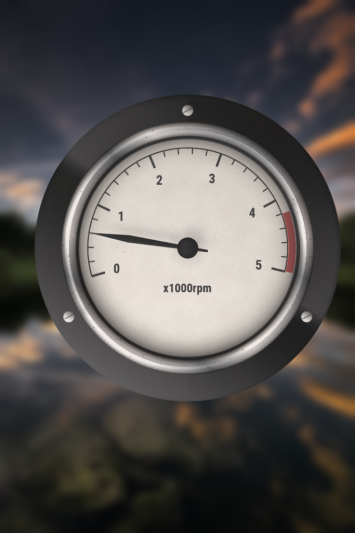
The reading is 600 rpm
